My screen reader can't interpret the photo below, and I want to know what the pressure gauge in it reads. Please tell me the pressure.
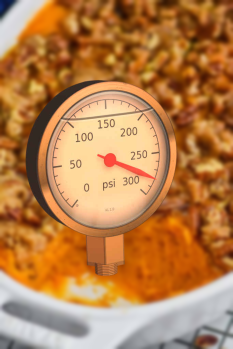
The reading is 280 psi
